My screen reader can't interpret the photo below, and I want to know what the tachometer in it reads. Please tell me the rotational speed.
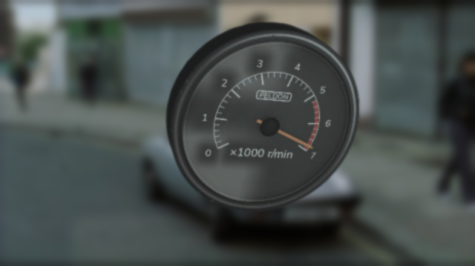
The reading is 6800 rpm
